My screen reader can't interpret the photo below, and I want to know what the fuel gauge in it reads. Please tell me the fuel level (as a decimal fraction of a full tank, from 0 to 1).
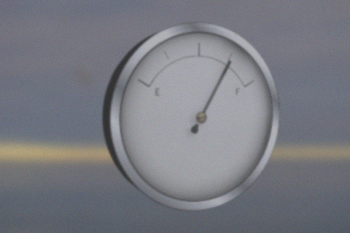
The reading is 0.75
